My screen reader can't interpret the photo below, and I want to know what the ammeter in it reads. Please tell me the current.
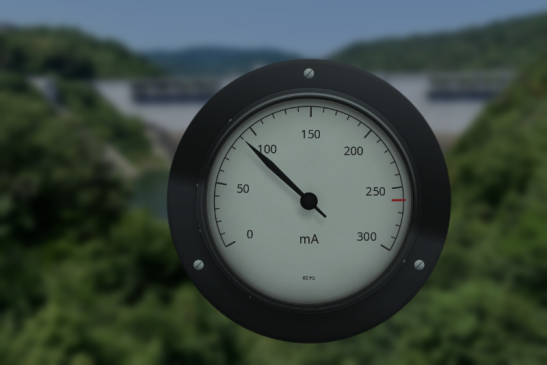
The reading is 90 mA
